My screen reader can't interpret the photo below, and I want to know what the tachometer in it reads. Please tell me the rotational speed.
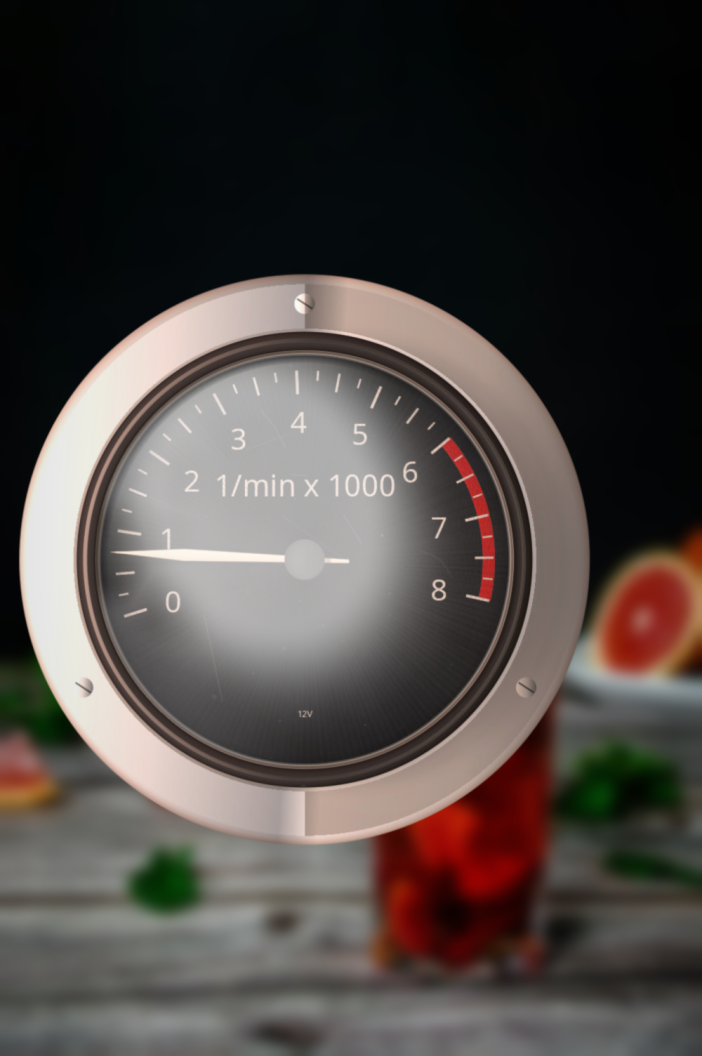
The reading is 750 rpm
